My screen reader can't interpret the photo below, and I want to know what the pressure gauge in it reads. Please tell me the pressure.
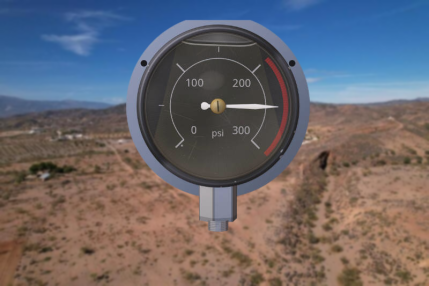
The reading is 250 psi
